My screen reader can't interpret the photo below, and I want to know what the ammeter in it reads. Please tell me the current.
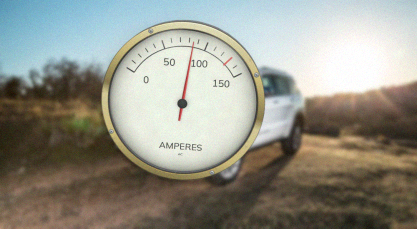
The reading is 85 A
